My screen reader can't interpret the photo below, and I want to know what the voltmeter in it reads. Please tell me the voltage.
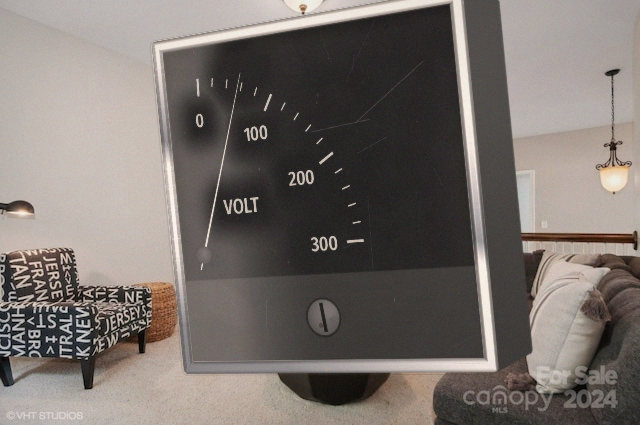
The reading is 60 V
